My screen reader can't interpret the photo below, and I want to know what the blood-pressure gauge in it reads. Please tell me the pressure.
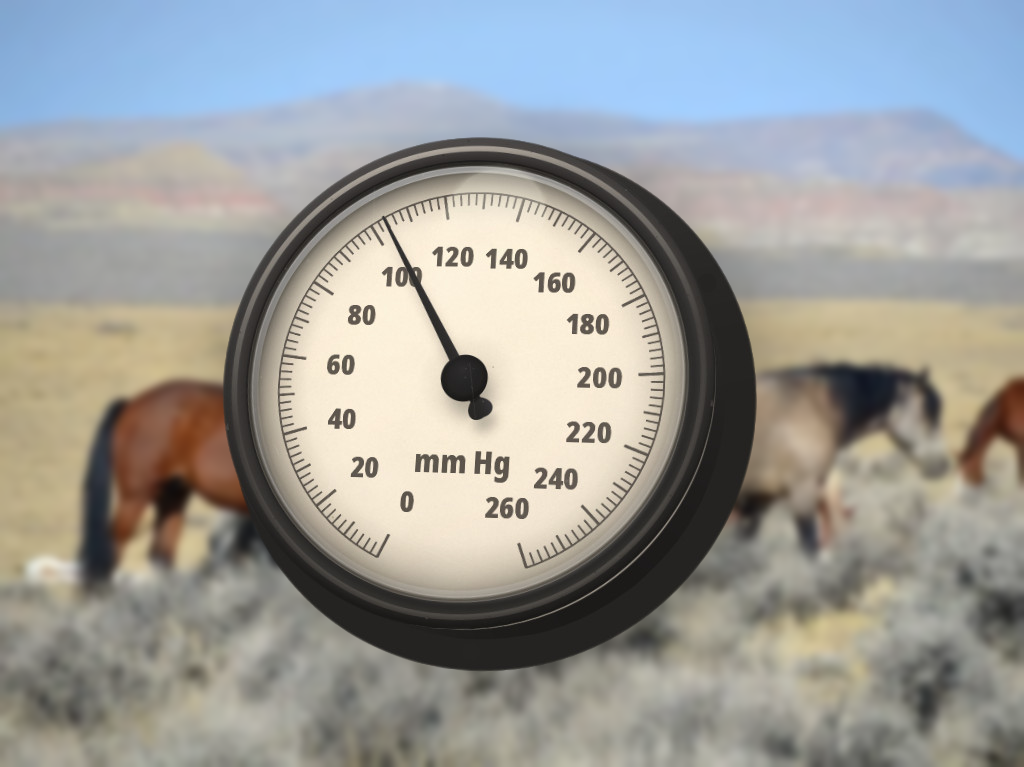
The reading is 104 mmHg
